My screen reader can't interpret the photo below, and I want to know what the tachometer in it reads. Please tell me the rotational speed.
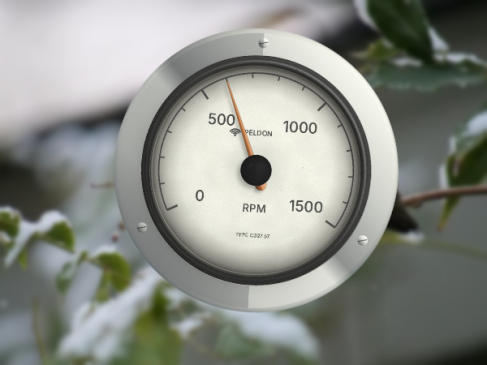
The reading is 600 rpm
